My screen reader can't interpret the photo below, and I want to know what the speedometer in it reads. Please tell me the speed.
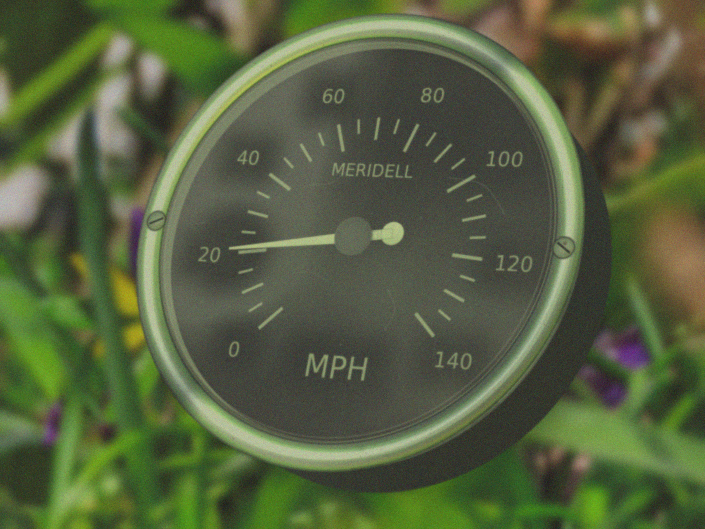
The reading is 20 mph
